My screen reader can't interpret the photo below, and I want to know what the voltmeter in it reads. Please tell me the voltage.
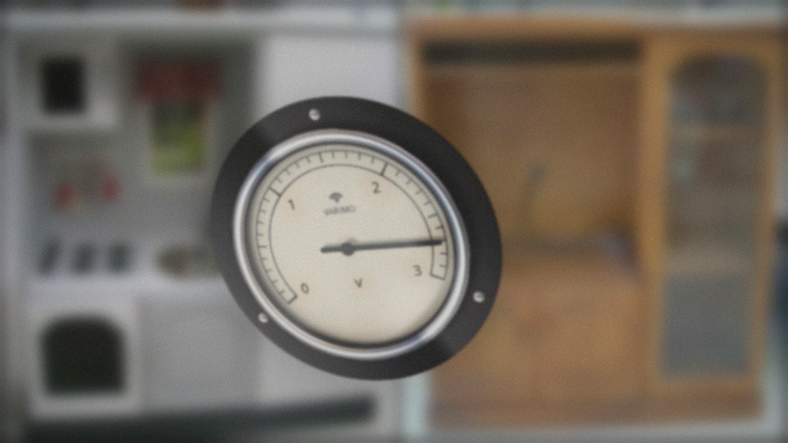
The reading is 2.7 V
